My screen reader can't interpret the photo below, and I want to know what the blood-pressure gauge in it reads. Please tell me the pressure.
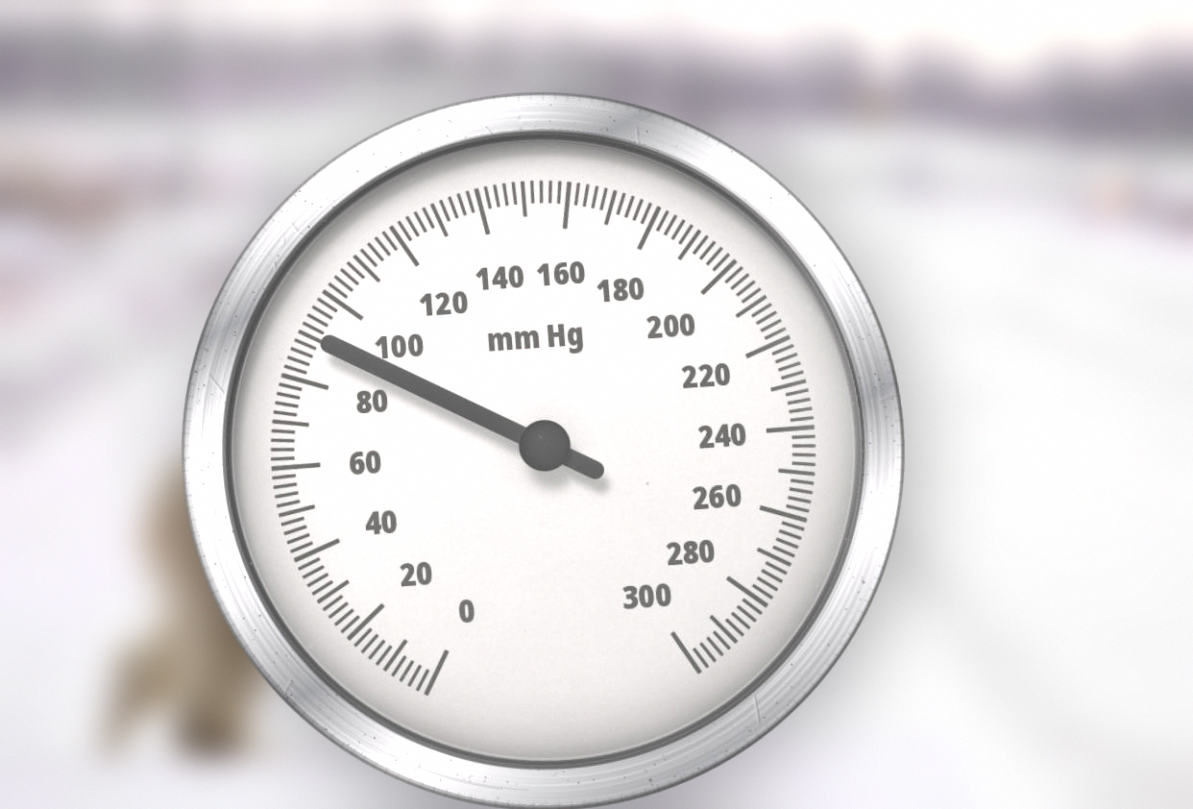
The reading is 90 mmHg
